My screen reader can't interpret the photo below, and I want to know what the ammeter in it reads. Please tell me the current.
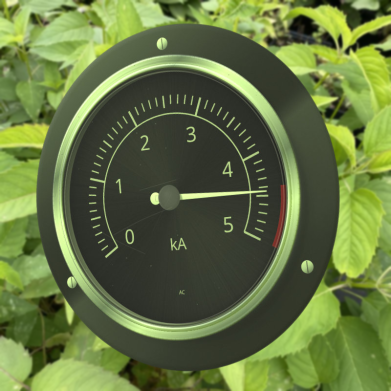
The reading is 4.45 kA
